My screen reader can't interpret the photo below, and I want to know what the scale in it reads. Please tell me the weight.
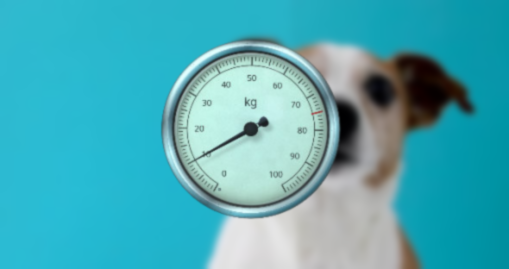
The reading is 10 kg
